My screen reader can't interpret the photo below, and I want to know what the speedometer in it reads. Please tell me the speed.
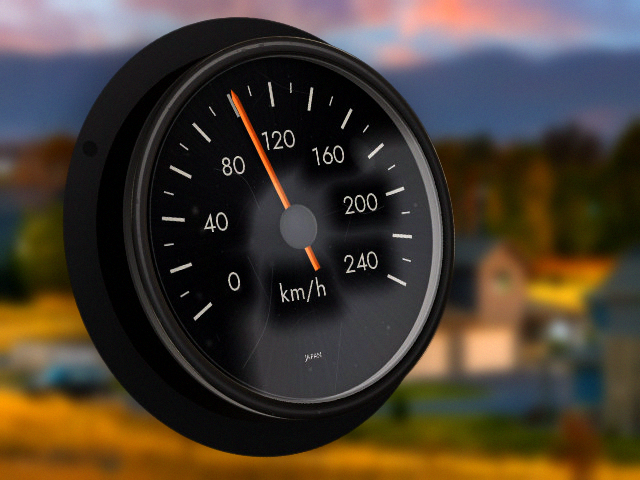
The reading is 100 km/h
